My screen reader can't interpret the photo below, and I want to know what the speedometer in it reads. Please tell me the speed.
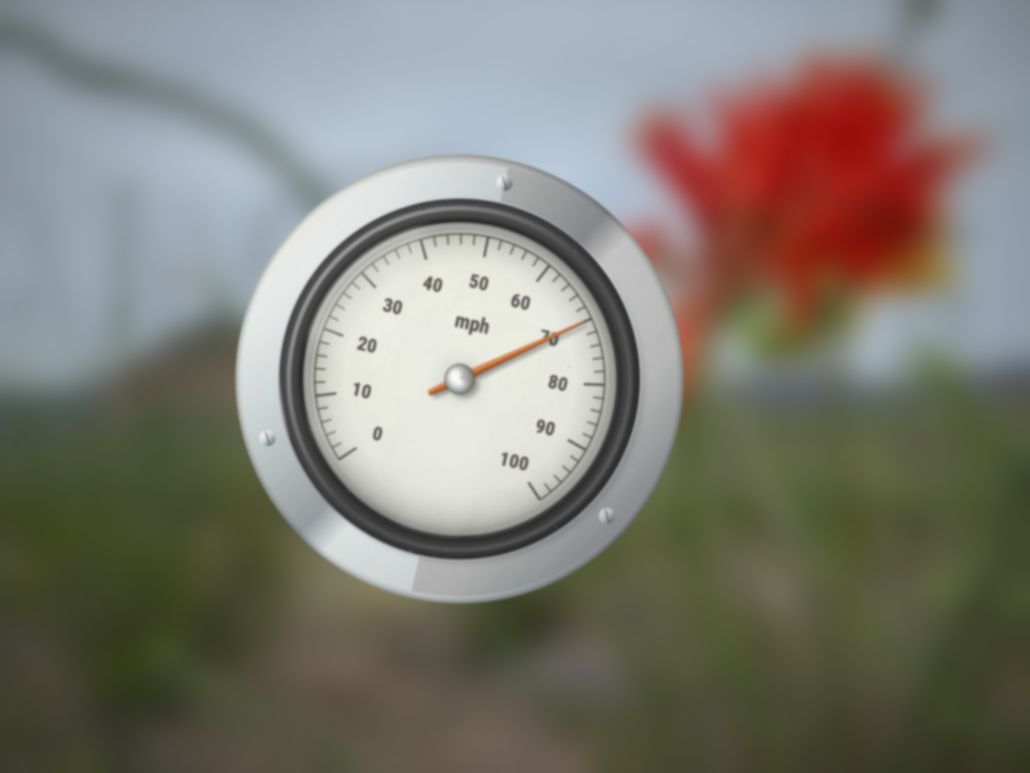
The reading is 70 mph
